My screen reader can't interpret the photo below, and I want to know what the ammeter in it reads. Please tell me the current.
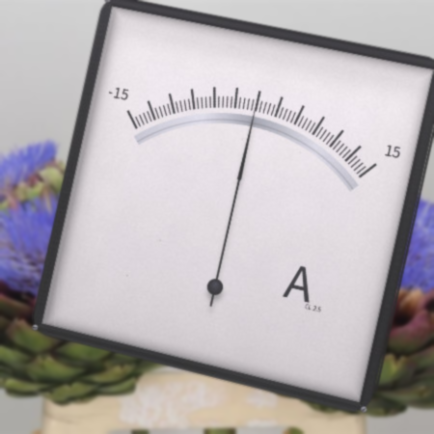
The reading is 0 A
